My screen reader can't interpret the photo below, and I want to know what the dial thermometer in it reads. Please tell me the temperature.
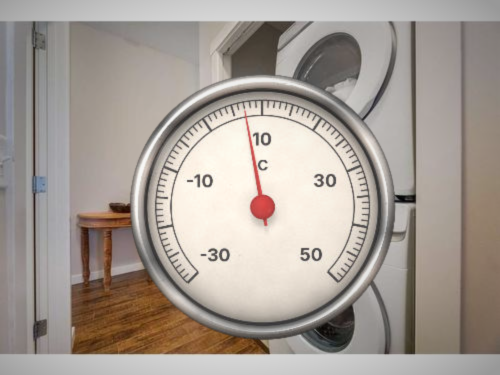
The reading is 7 °C
